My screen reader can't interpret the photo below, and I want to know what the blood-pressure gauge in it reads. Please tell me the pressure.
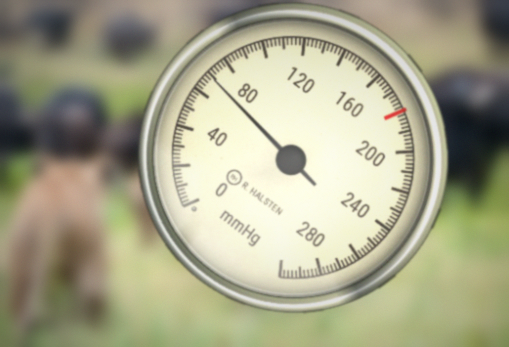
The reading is 70 mmHg
